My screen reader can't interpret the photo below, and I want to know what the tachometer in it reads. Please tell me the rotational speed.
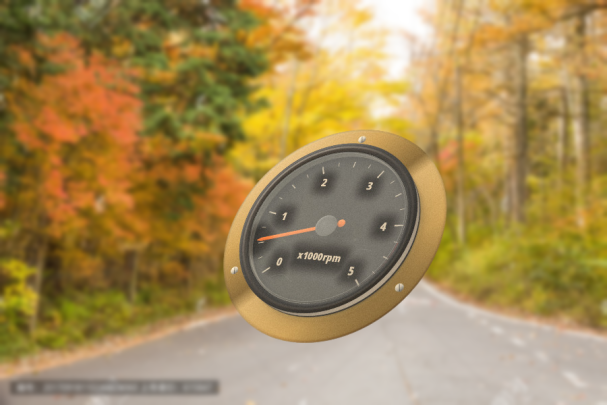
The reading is 500 rpm
